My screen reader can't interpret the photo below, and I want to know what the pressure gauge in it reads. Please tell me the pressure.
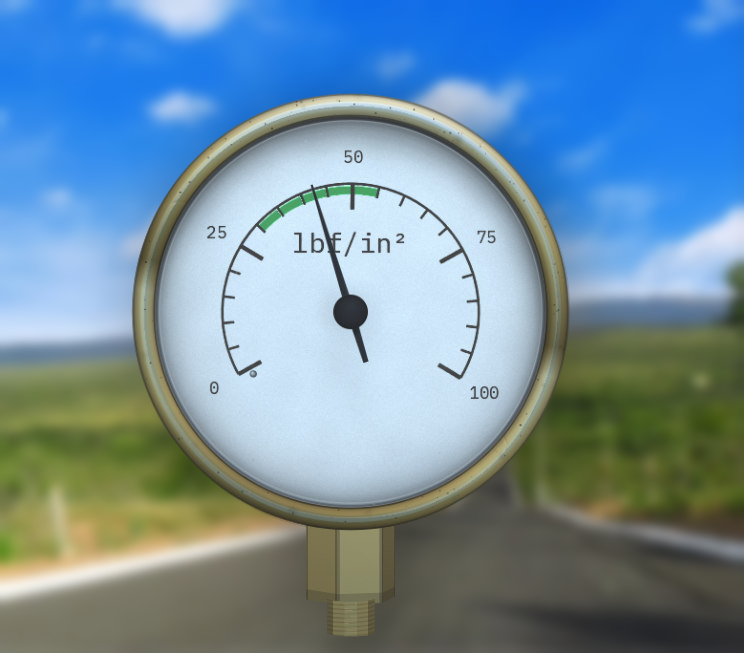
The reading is 42.5 psi
